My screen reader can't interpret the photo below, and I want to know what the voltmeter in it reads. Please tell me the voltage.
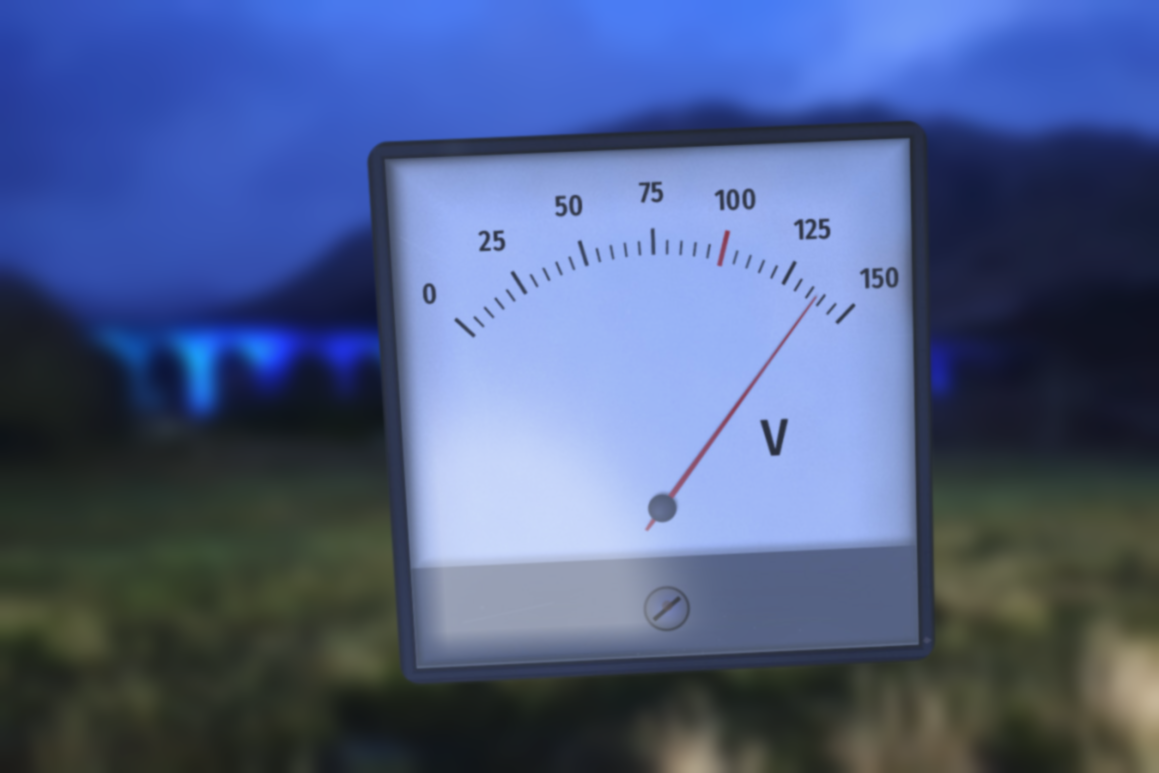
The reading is 137.5 V
